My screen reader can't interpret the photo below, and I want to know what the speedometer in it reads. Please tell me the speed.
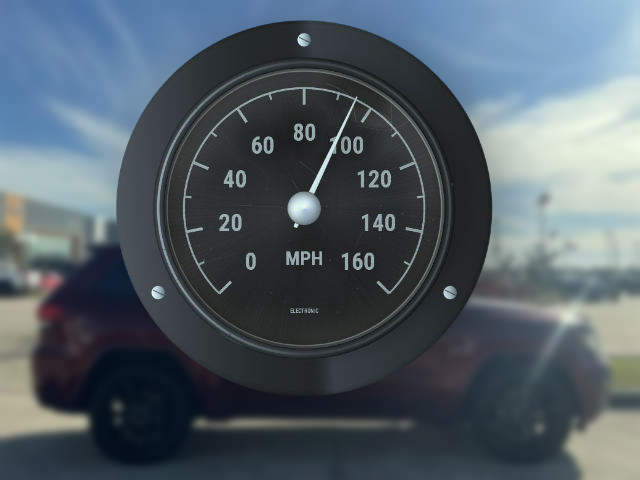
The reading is 95 mph
